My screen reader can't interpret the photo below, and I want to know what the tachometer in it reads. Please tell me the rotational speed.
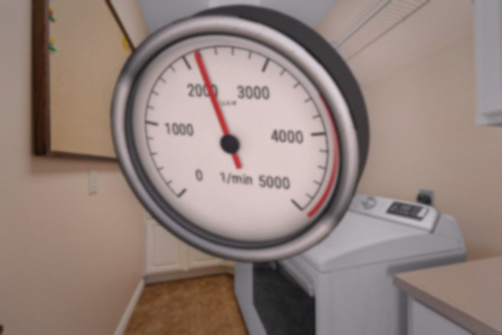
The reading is 2200 rpm
